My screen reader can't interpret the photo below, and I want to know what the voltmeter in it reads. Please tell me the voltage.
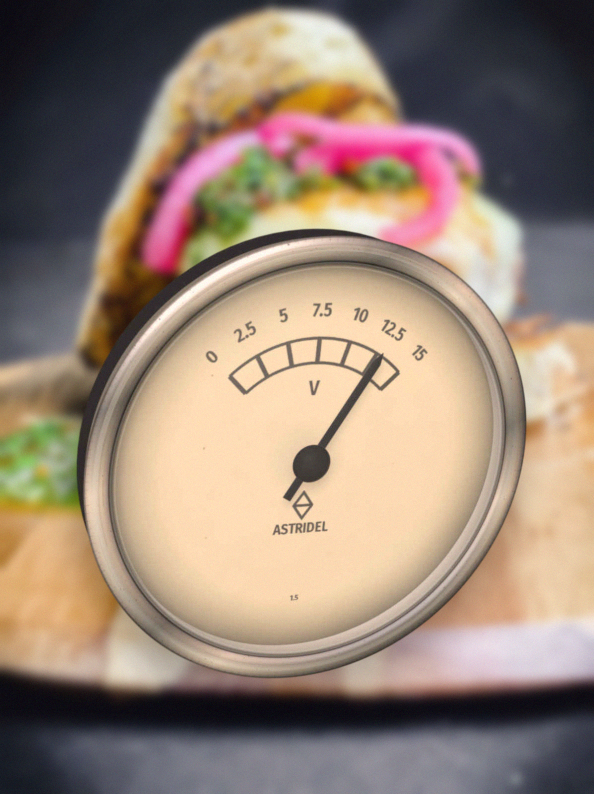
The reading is 12.5 V
